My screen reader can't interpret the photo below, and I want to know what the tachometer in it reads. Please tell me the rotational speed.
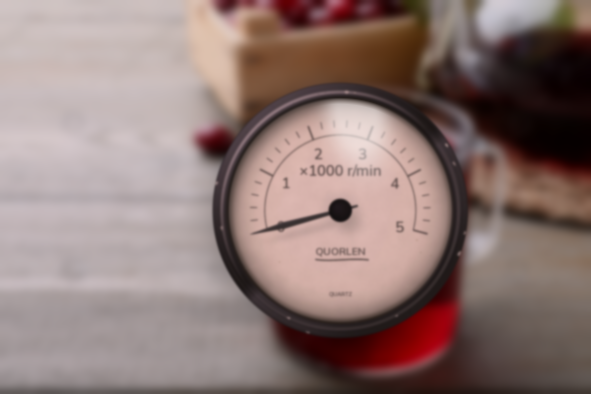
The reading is 0 rpm
